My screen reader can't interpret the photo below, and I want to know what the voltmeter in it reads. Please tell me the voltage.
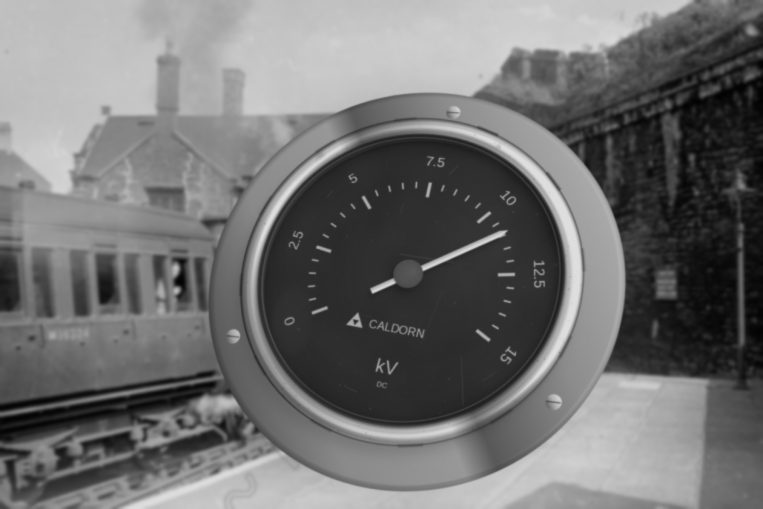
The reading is 11 kV
